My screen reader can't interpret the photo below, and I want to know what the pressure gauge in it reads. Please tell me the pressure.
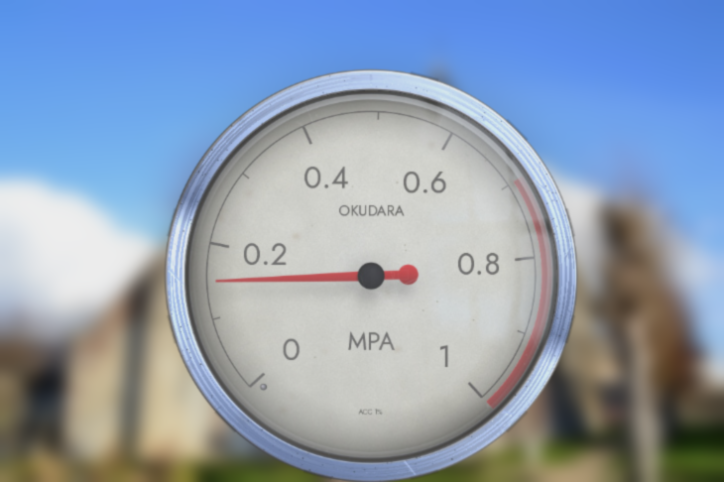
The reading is 0.15 MPa
